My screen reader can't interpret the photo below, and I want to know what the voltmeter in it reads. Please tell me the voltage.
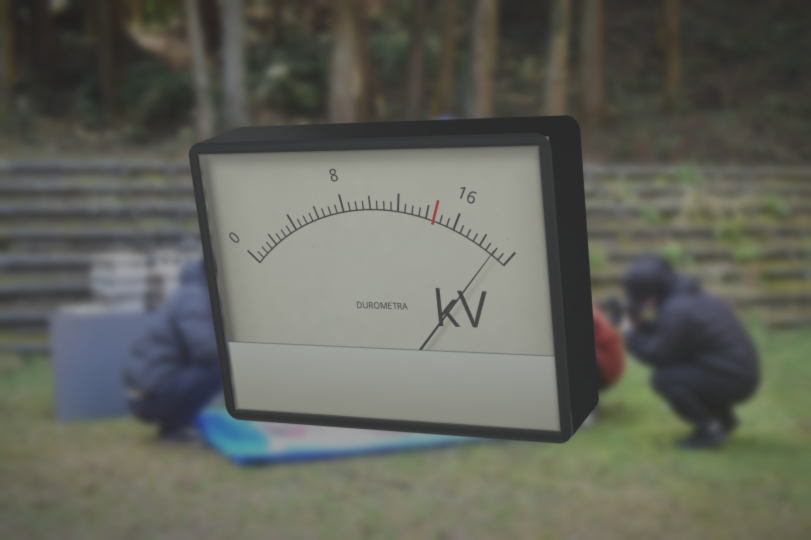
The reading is 19 kV
